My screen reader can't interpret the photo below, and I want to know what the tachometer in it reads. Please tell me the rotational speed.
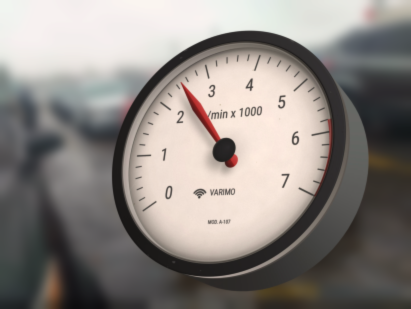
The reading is 2500 rpm
